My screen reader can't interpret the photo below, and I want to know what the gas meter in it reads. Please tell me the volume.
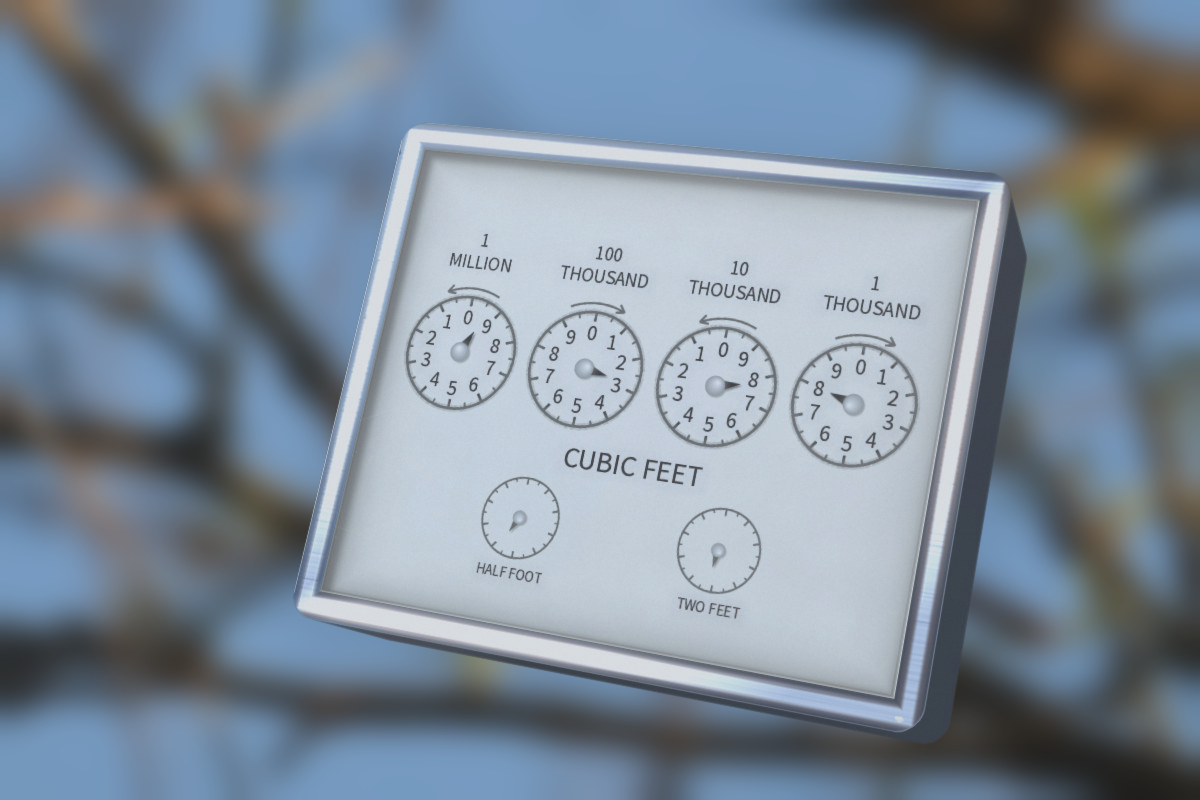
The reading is 927800 ft³
